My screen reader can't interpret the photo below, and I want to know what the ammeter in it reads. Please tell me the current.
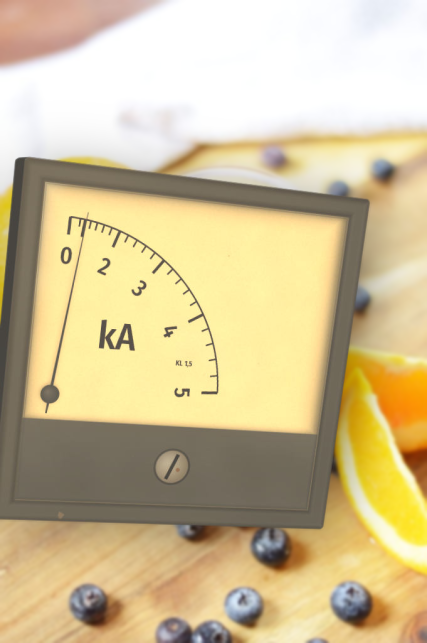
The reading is 1 kA
